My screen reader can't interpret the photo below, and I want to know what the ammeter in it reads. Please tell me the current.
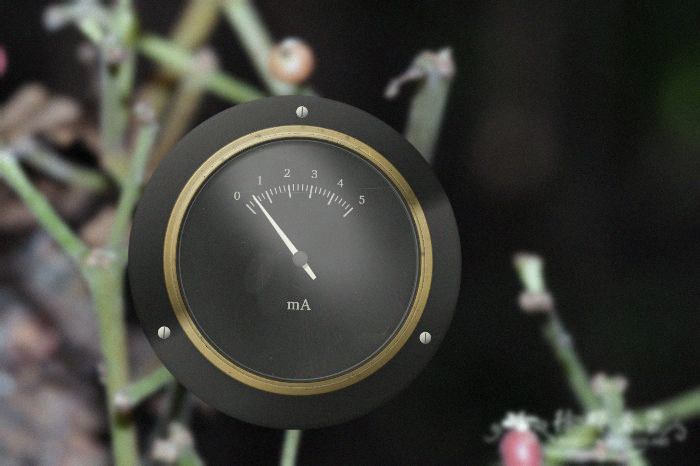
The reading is 0.4 mA
